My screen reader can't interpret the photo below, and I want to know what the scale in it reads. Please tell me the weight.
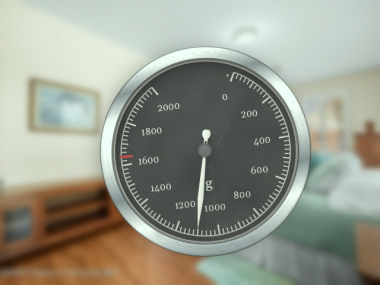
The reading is 1100 g
